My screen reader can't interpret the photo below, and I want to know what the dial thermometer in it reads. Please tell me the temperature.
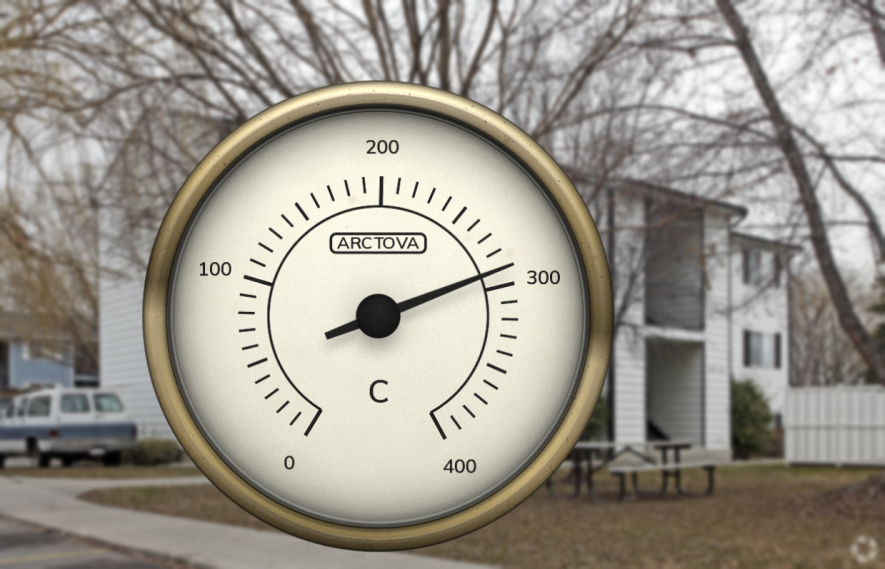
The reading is 290 °C
